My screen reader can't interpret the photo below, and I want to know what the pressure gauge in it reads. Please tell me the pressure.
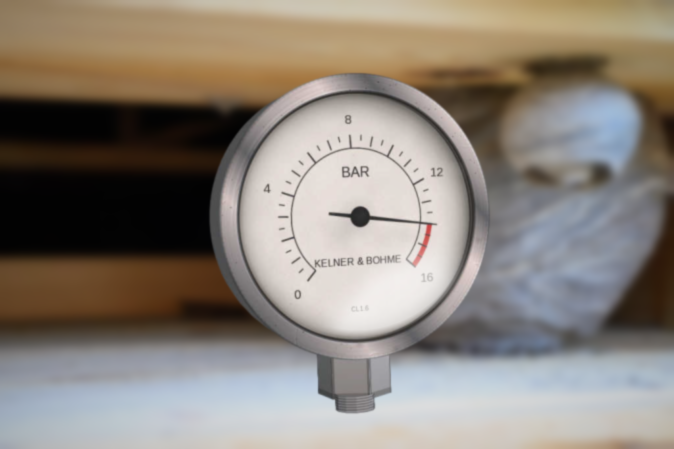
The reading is 14 bar
